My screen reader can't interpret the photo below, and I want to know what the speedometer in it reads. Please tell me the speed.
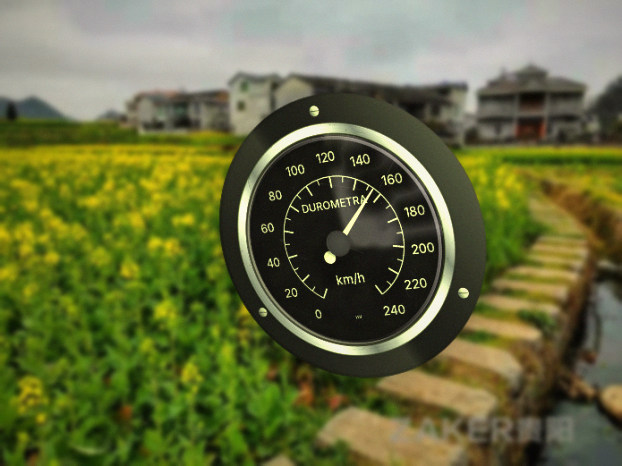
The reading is 155 km/h
